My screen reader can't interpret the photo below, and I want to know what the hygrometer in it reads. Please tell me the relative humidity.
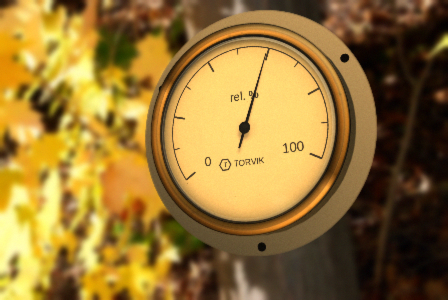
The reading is 60 %
